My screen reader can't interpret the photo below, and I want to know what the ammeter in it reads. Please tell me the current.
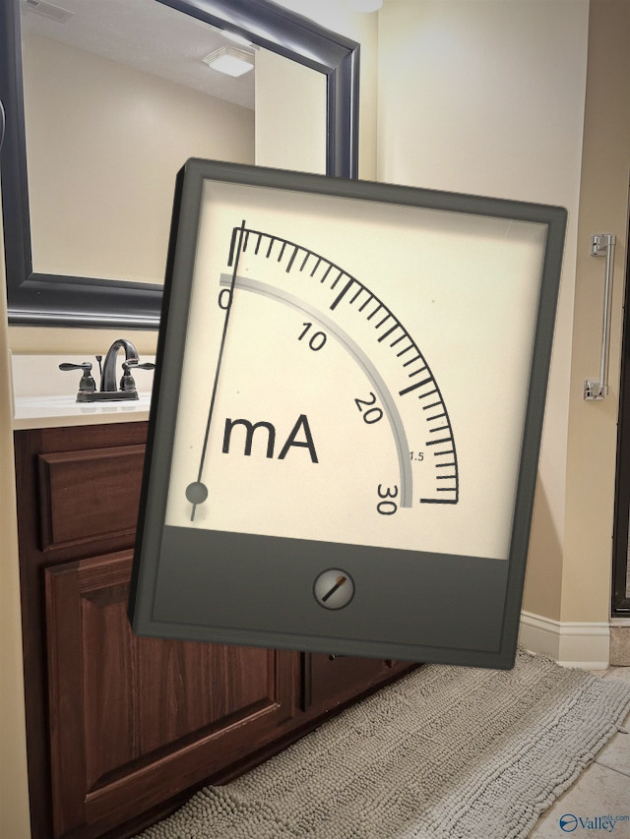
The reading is 0.5 mA
